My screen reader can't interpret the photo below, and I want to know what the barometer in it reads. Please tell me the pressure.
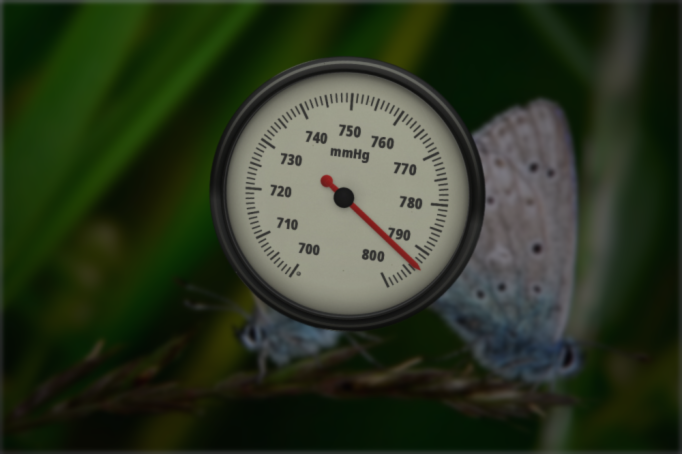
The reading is 793 mmHg
